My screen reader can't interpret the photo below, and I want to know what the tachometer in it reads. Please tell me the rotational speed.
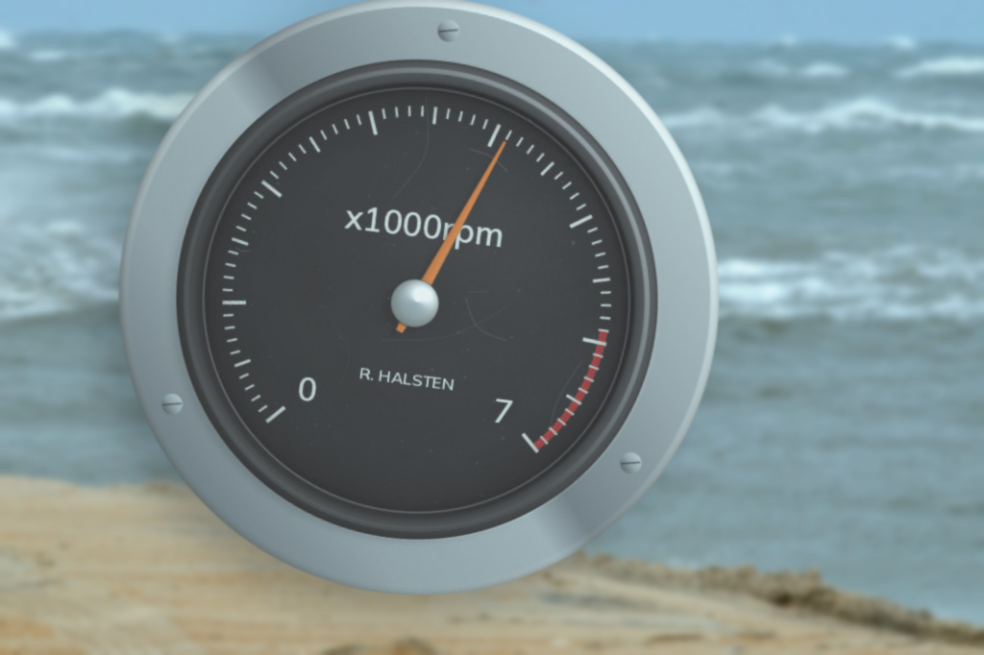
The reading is 4100 rpm
